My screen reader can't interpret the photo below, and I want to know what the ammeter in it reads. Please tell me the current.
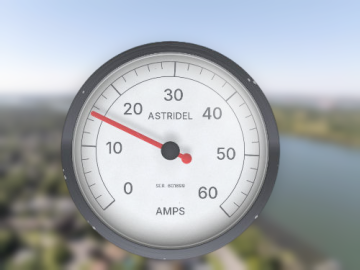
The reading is 15 A
